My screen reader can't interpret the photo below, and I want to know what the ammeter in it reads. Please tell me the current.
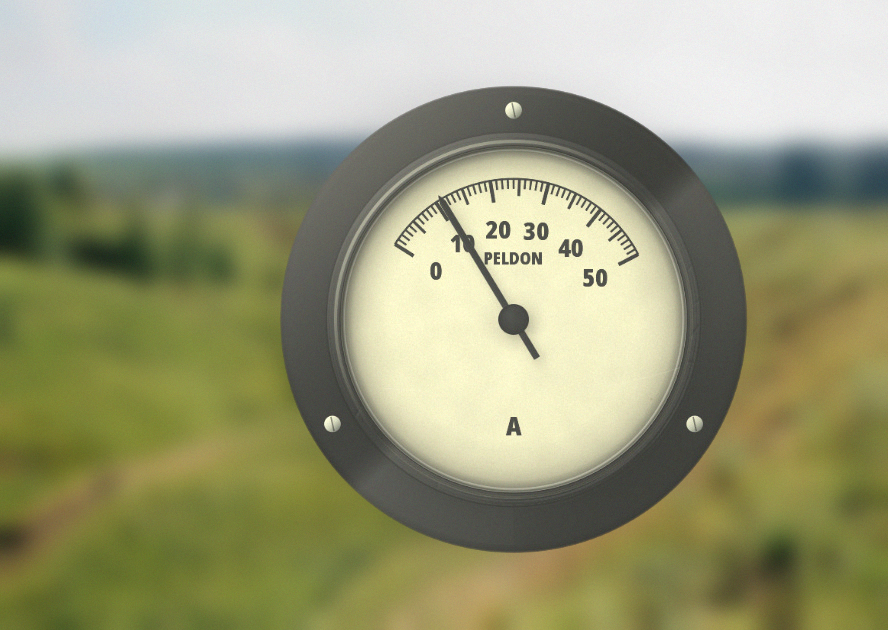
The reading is 11 A
